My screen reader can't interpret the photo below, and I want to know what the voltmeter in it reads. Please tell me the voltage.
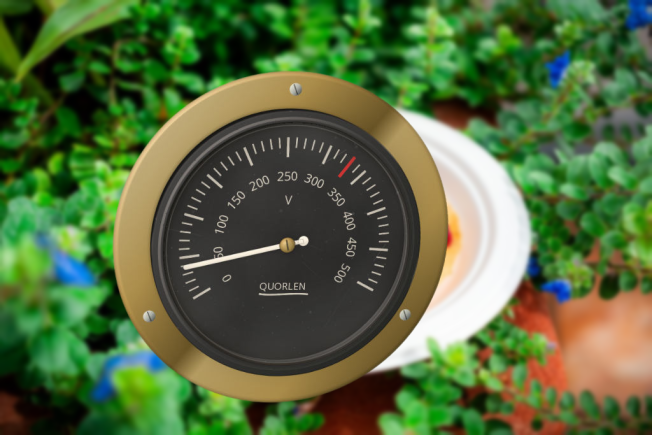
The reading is 40 V
